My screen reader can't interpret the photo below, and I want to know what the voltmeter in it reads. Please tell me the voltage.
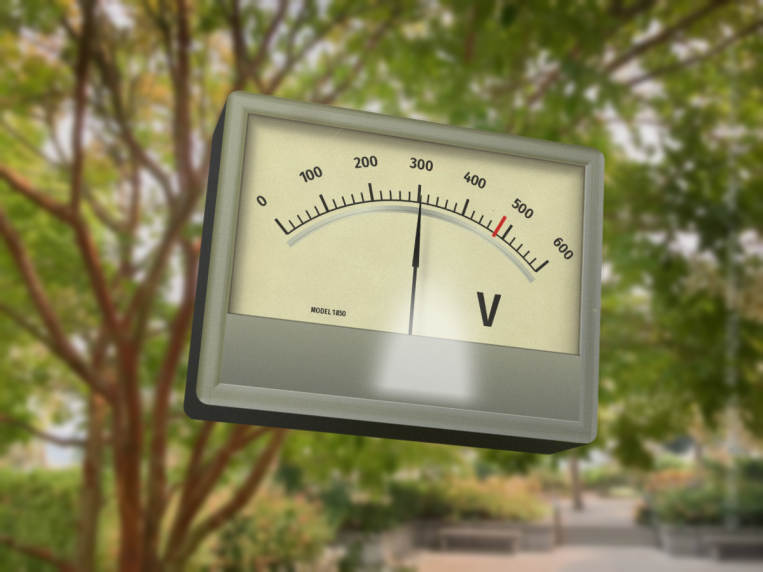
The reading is 300 V
